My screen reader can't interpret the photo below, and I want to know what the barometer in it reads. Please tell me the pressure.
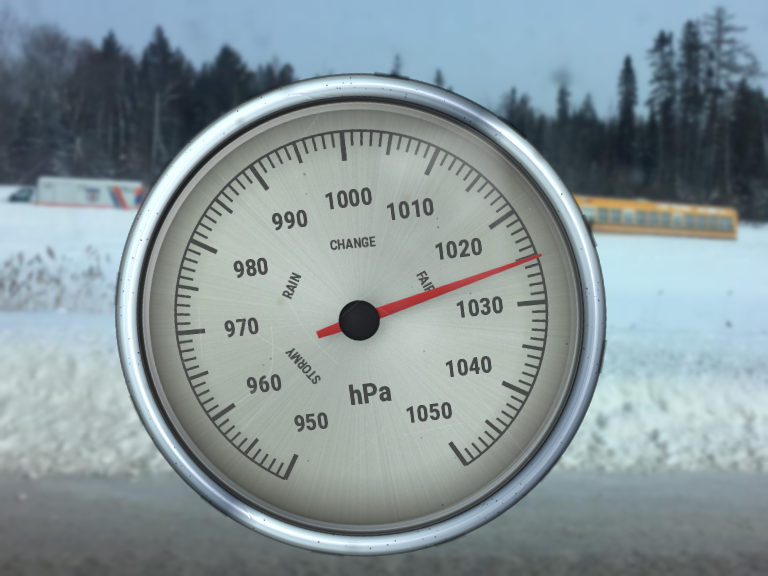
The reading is 1025 hPa
